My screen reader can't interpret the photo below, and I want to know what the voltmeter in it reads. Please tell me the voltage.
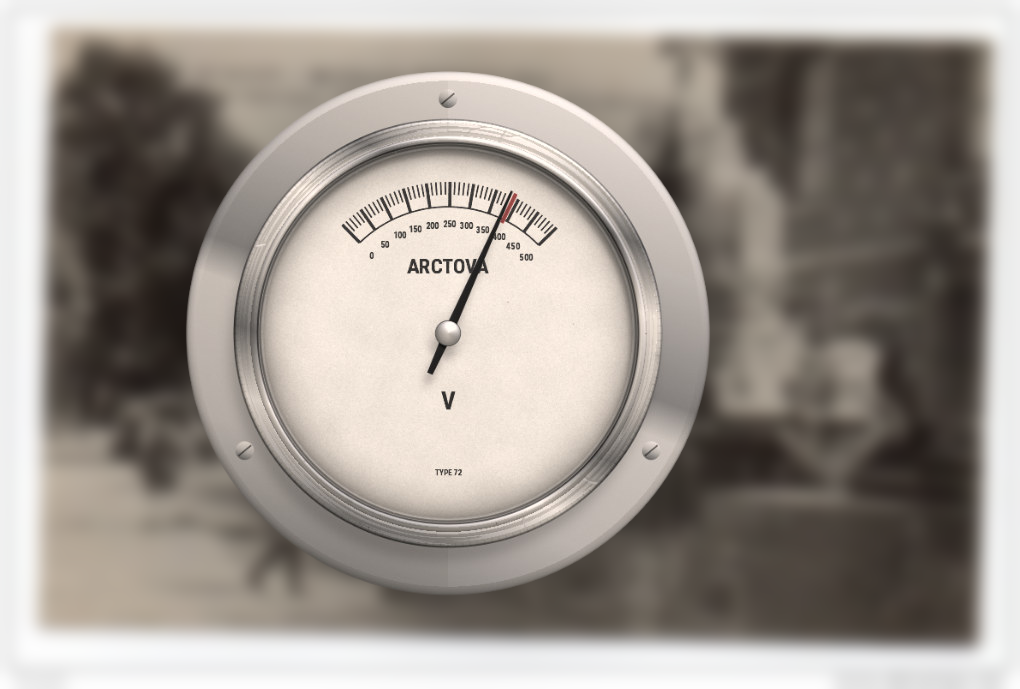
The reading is 380 V
